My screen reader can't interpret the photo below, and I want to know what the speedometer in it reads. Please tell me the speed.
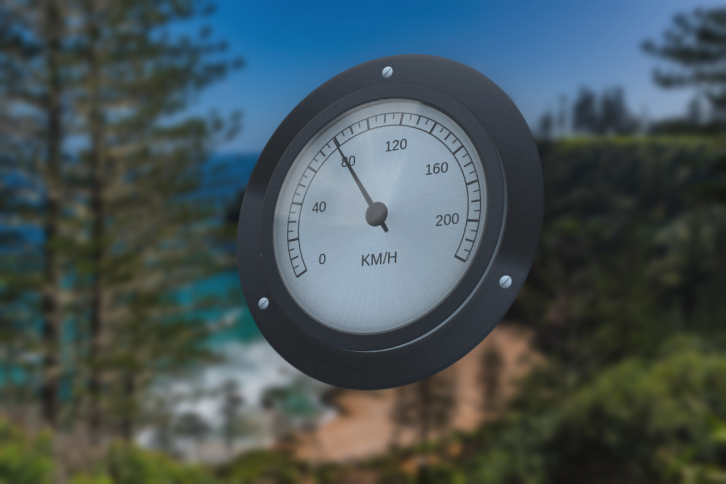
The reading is 80 km/h
